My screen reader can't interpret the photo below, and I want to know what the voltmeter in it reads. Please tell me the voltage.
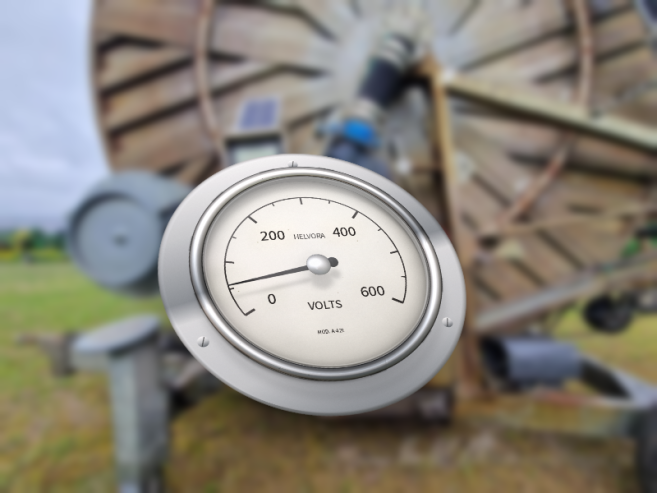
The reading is 50 V
